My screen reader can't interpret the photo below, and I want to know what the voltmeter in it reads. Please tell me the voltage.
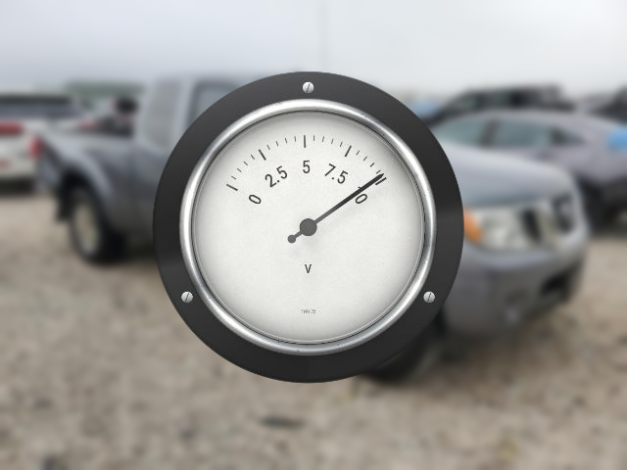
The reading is 9.75 V
